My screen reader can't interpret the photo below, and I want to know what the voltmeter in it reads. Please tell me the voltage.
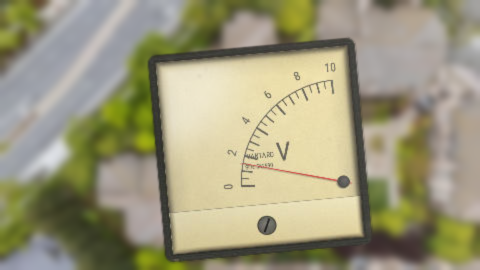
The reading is 1.5 V
